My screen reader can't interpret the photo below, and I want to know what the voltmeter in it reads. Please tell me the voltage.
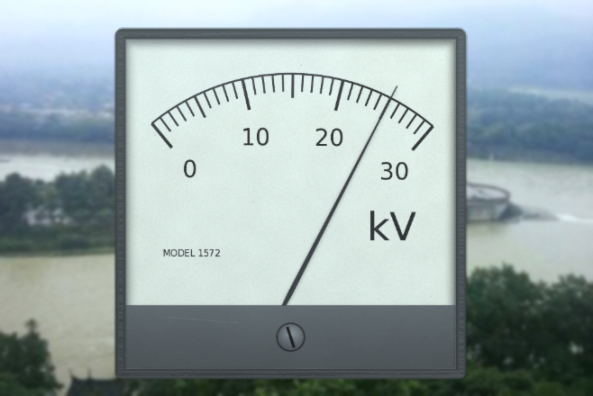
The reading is 25 kV
